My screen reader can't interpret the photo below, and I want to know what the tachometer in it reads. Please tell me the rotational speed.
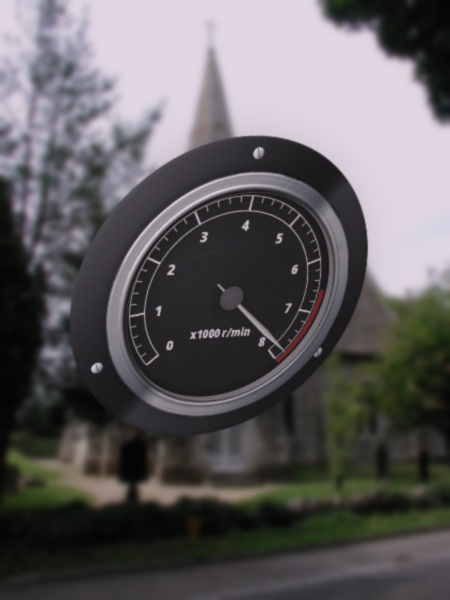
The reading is 7800 rpm
